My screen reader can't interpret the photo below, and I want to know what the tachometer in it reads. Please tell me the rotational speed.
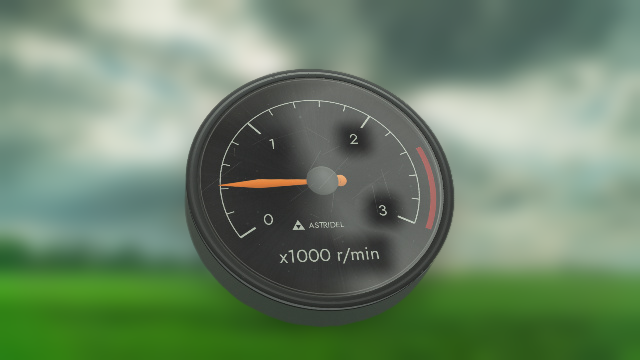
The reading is 400 rpm
